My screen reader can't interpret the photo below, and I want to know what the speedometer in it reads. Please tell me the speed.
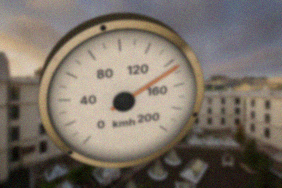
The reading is 145 km/h
